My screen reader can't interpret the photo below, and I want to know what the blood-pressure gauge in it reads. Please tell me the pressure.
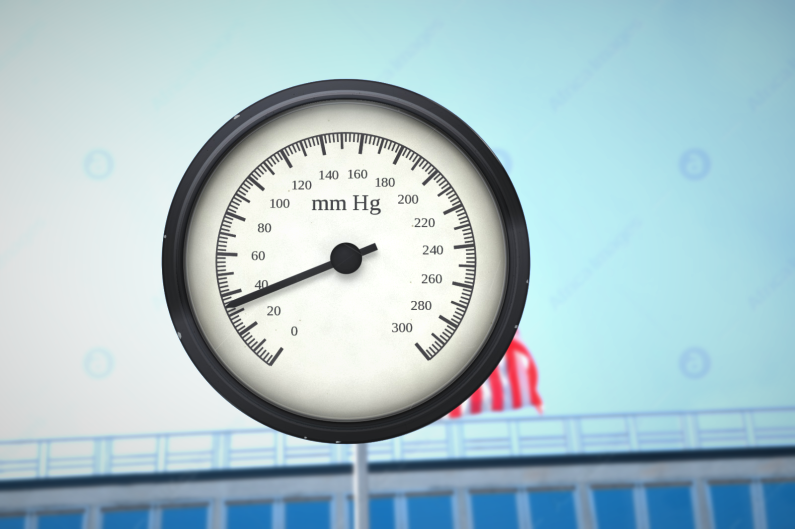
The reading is 34 mmHg
